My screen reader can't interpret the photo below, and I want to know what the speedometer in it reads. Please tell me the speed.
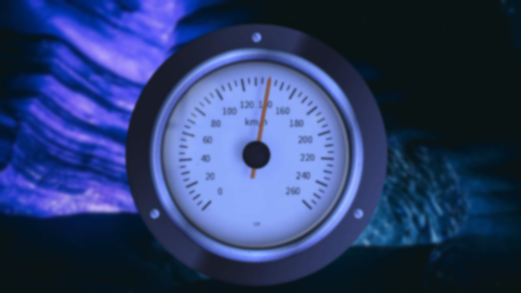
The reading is 140 km/h
